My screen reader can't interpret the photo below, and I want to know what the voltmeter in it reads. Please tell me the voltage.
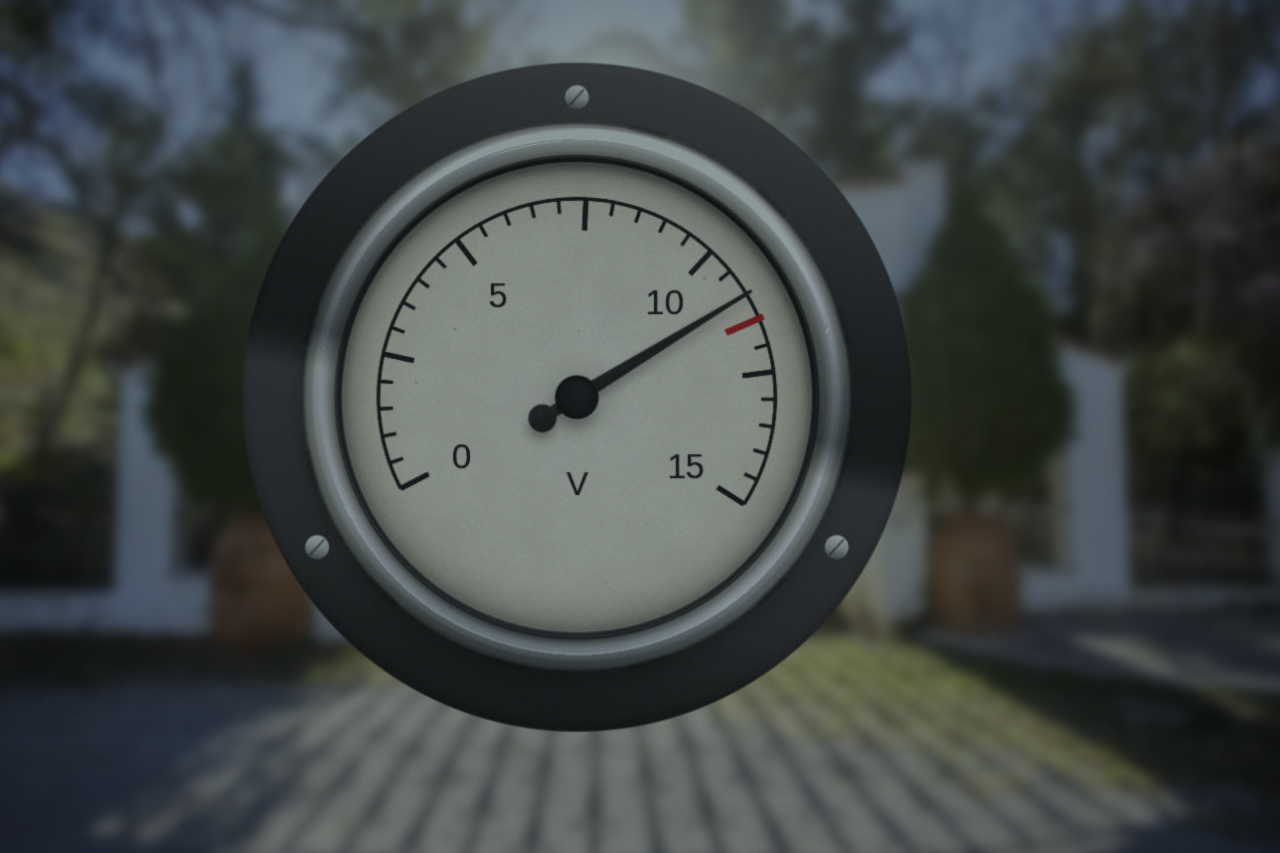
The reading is 11 V
